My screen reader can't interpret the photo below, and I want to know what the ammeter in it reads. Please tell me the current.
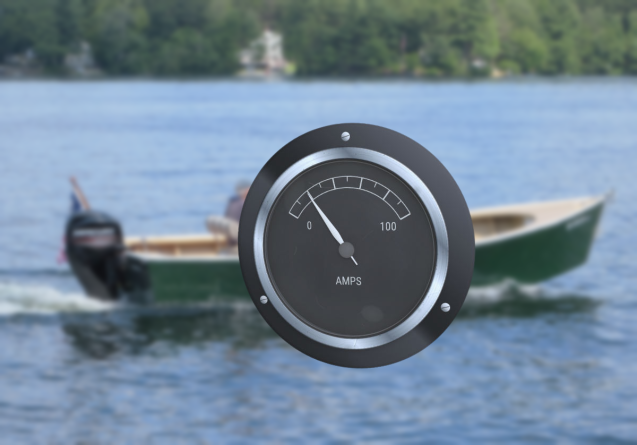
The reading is 20 A
